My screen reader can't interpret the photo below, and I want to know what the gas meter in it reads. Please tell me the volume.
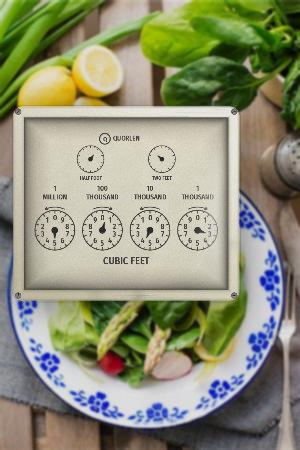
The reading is 504300 ft³
